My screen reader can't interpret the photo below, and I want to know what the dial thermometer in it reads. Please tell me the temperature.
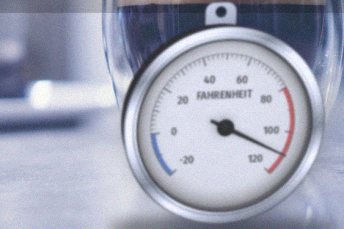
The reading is 110 °F
